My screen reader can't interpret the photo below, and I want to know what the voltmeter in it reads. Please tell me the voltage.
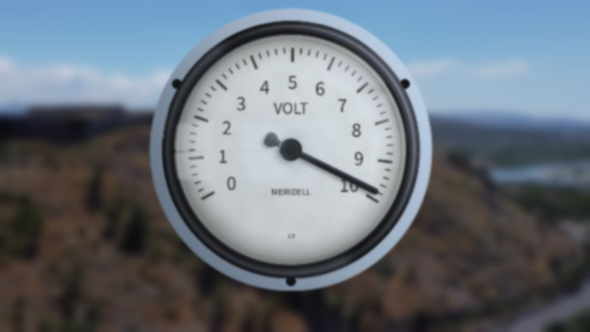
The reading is 9.8 V
